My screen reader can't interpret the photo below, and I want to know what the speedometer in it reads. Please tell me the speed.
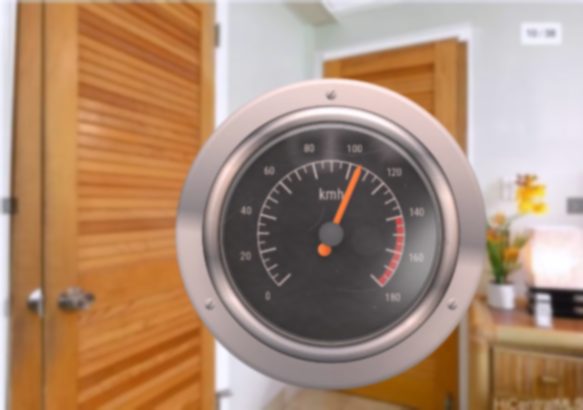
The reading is 105 km/h
